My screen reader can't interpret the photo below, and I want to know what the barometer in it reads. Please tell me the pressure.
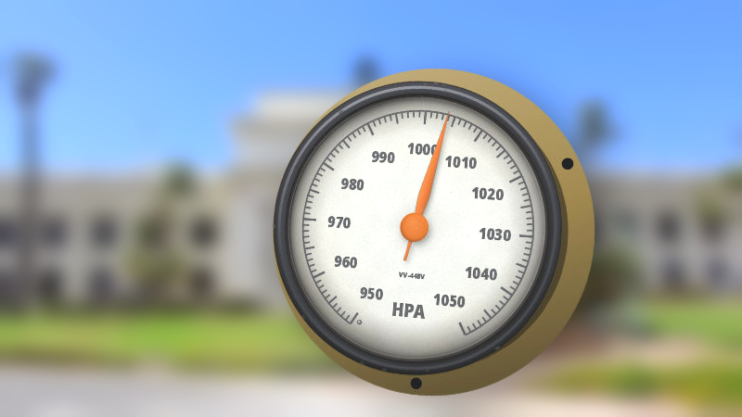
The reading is 1004 hPa
